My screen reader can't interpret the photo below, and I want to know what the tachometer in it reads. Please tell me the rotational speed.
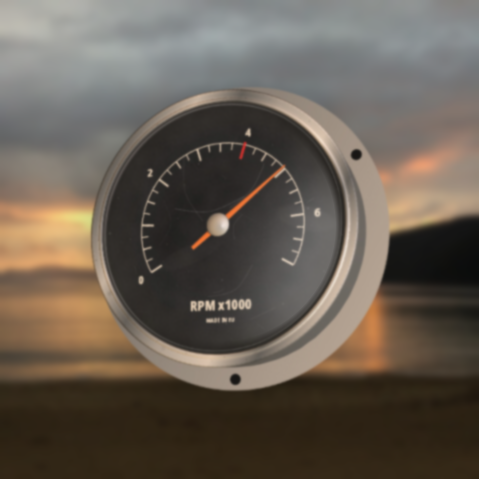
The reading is 5000 rpm
